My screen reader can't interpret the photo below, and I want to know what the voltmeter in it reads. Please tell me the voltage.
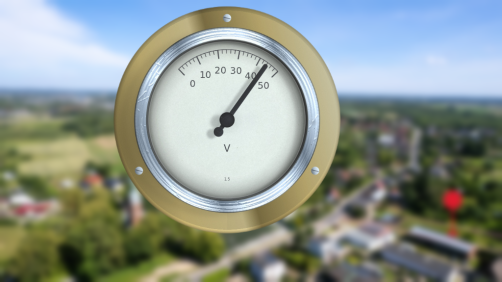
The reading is 44 V
